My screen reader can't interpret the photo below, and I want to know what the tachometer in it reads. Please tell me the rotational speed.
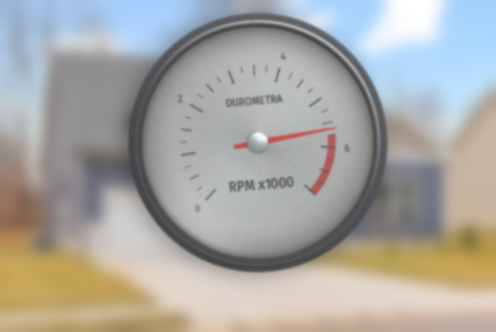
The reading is 5625 rpm
